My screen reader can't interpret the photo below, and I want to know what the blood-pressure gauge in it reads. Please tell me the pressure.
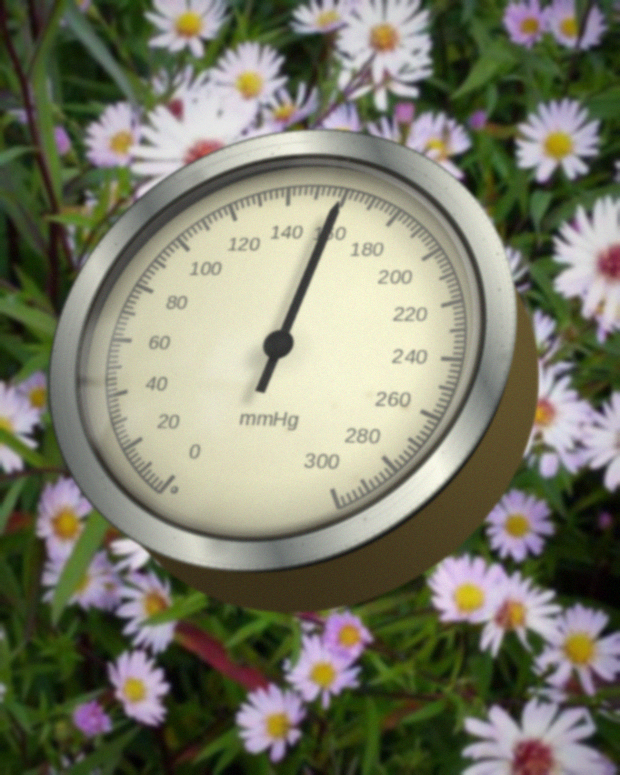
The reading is 160 mmHg
